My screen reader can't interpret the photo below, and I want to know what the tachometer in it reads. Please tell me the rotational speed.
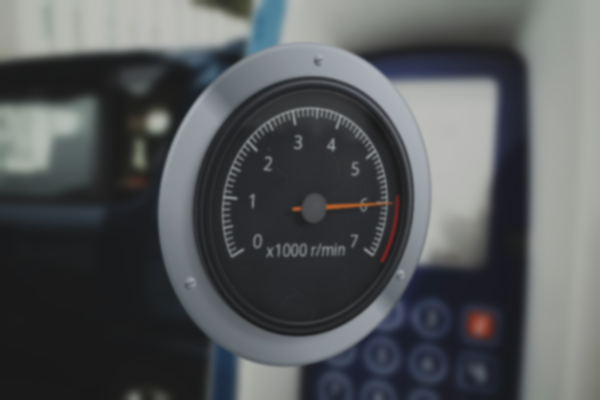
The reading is 6000 rpm
